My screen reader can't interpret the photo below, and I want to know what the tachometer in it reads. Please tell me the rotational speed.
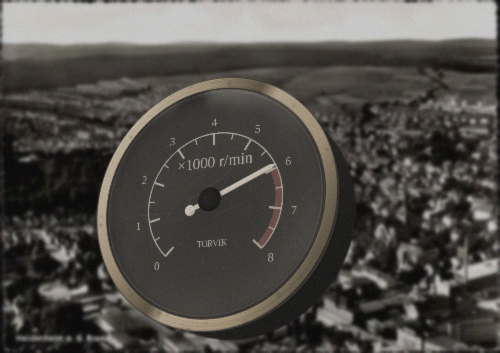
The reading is 6000 rpm
